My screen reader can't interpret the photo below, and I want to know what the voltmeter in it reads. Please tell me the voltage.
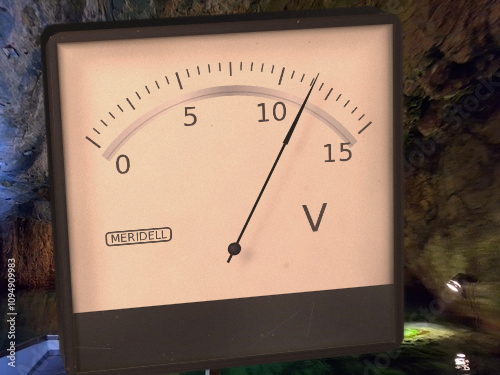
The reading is 11.5 V
